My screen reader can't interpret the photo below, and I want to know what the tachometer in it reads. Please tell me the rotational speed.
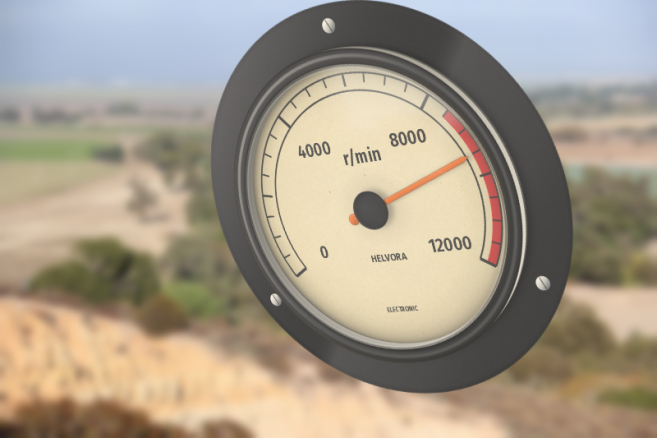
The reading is 9500 rpm
